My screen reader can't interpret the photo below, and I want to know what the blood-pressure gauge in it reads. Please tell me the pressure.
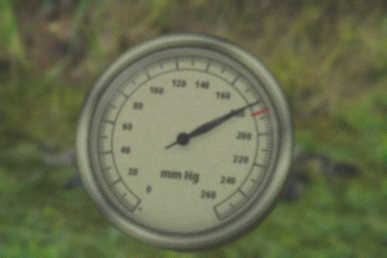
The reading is 180 mmHg
